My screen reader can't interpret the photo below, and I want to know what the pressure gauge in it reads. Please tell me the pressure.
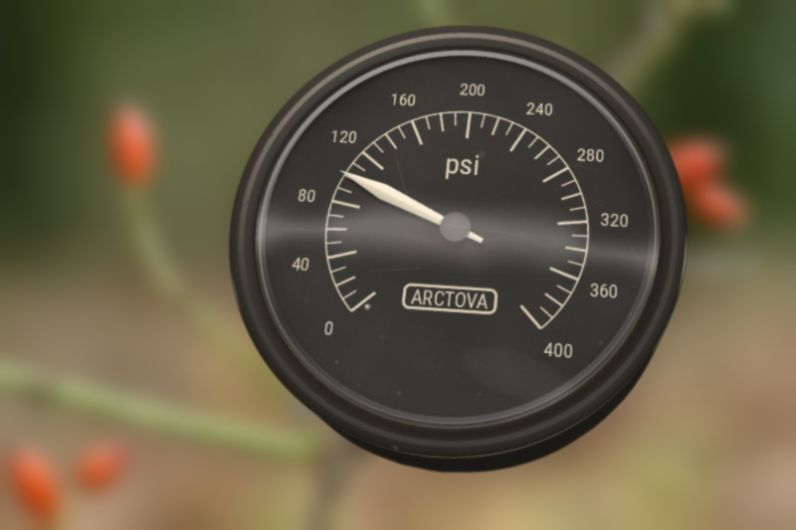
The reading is 100 psi
